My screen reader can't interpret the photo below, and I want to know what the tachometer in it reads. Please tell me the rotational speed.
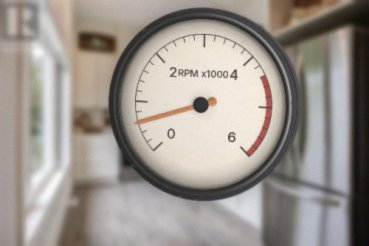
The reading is 600 rpm
